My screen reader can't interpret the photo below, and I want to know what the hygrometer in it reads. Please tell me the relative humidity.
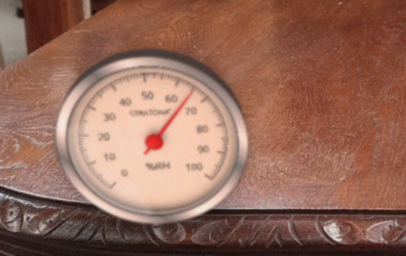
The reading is 65 %
